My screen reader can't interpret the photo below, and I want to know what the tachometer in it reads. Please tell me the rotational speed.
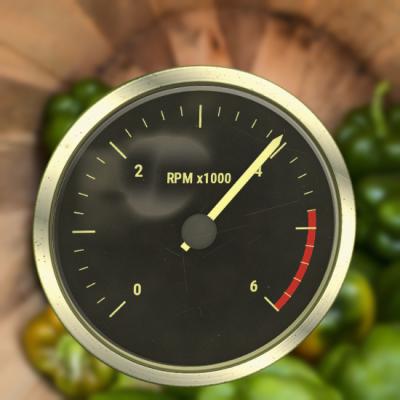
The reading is 3900 rpm
